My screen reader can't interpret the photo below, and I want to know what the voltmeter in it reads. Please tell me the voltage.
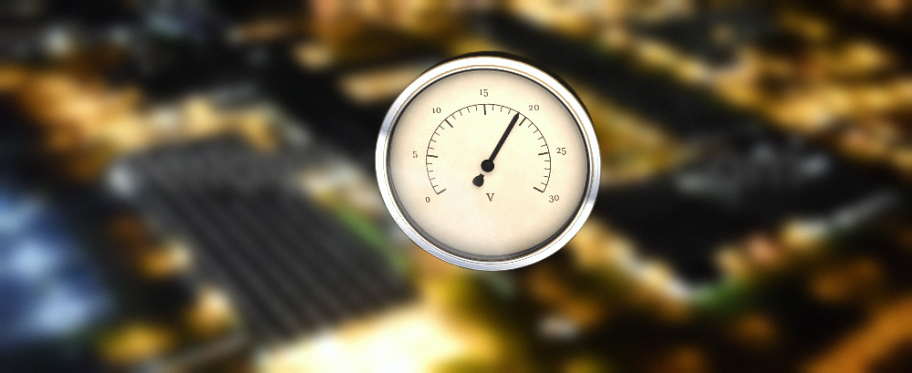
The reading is 19 V
